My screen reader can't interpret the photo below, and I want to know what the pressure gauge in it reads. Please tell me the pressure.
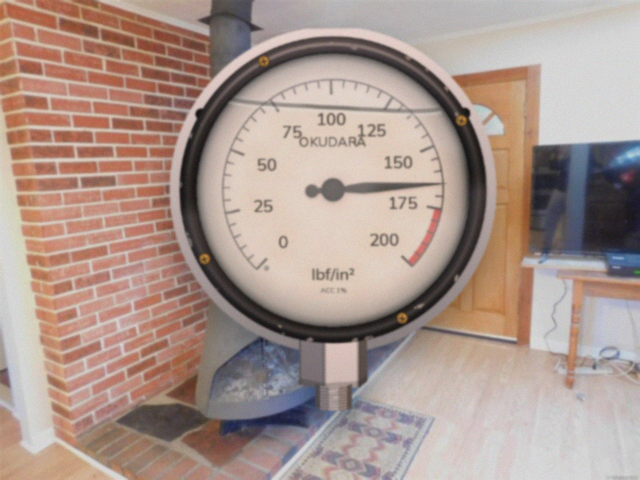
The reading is 165 psi
